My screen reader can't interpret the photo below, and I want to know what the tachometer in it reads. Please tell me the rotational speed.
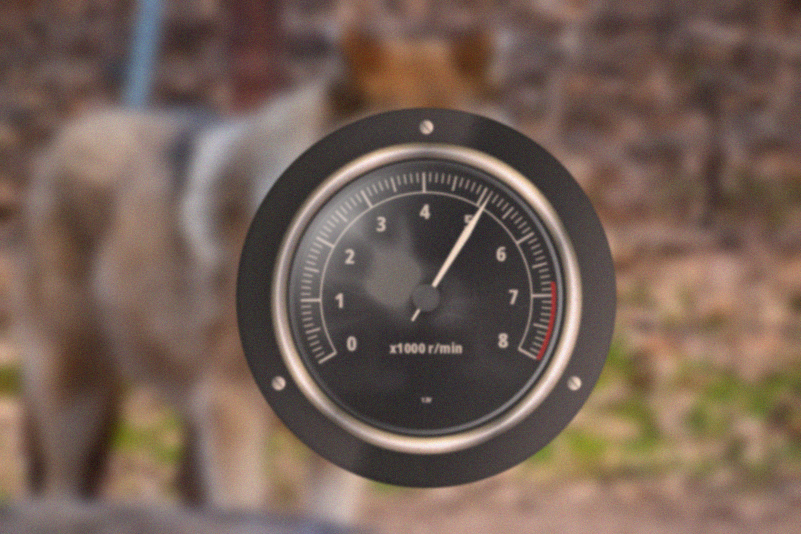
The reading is 5100 rpm
